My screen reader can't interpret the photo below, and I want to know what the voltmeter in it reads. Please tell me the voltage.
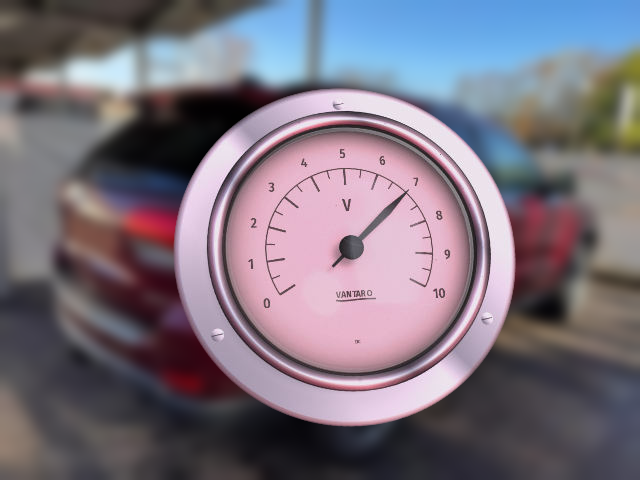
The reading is 7 V
